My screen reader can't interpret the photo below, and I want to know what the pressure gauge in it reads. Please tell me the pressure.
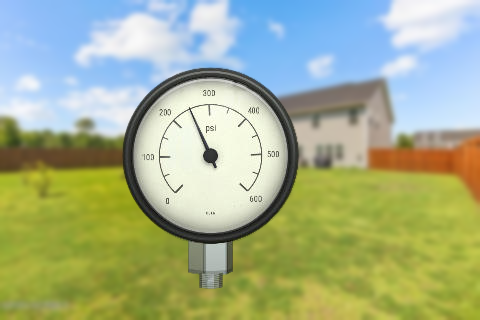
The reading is 250 psi
